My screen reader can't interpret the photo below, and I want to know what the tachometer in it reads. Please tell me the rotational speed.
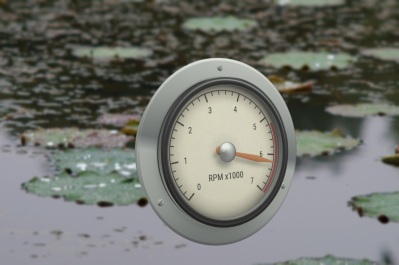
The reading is 6200 rpm
